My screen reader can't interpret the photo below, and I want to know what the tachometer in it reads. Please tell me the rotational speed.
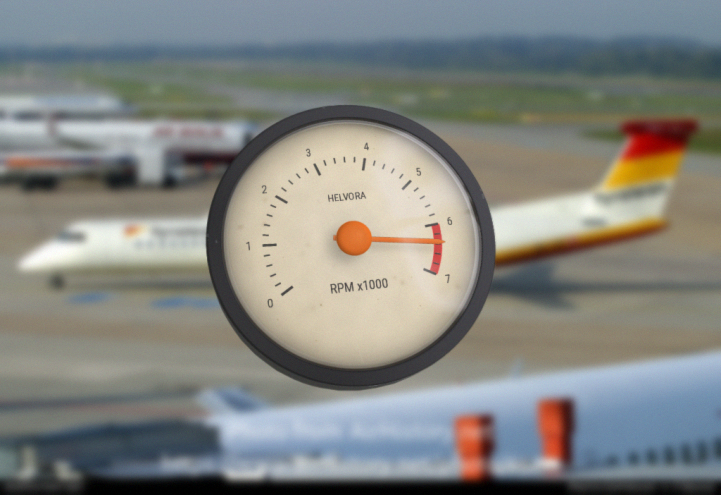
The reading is 6400 rpm
